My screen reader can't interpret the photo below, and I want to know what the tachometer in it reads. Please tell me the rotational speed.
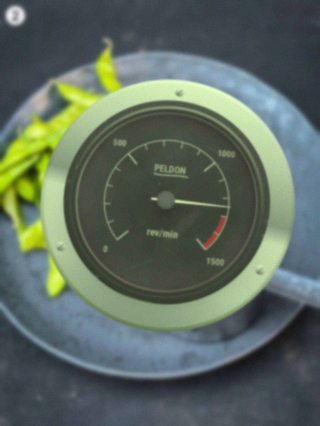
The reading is 1250 rpm
